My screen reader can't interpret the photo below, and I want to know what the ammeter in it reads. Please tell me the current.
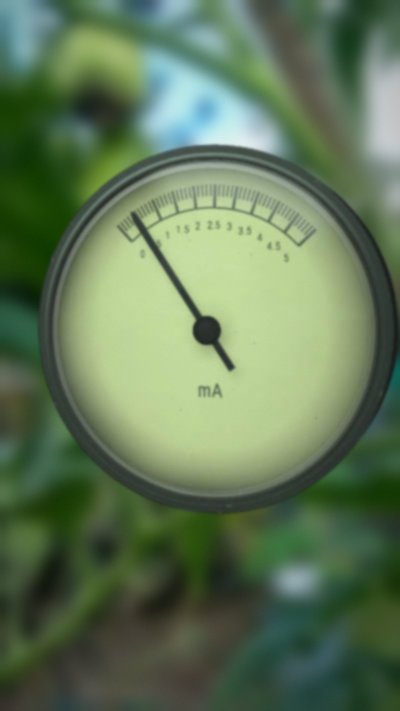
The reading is 0.5 mA
